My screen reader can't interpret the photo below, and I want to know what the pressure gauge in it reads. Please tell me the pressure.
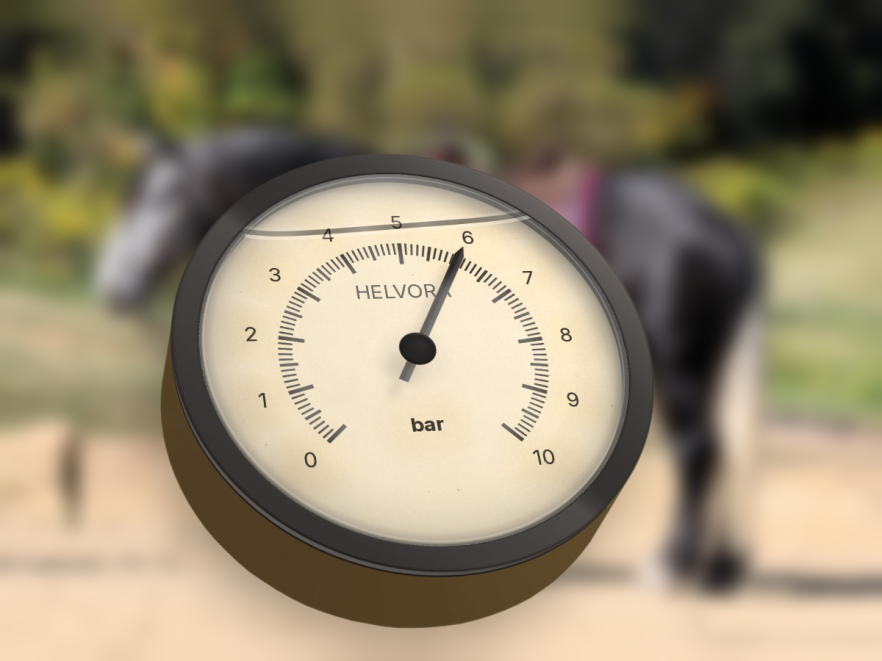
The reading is 6 bar
